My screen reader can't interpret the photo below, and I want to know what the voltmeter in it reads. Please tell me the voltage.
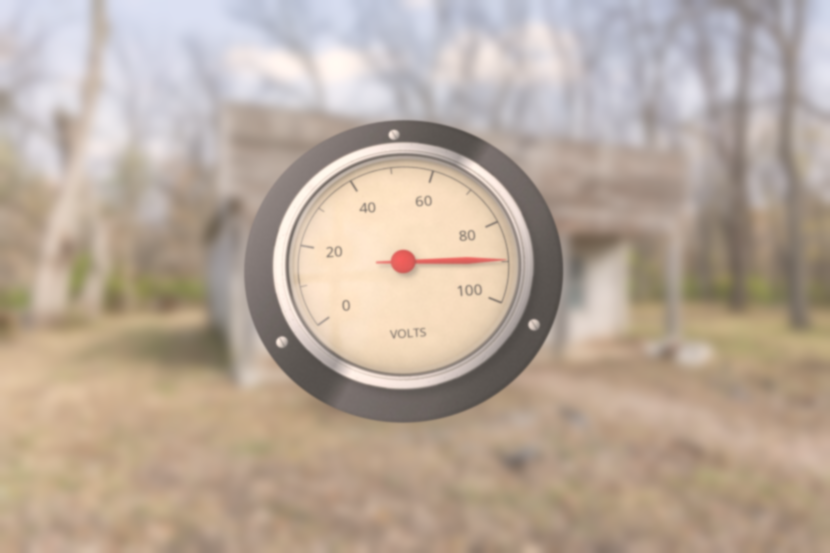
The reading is 90 V
